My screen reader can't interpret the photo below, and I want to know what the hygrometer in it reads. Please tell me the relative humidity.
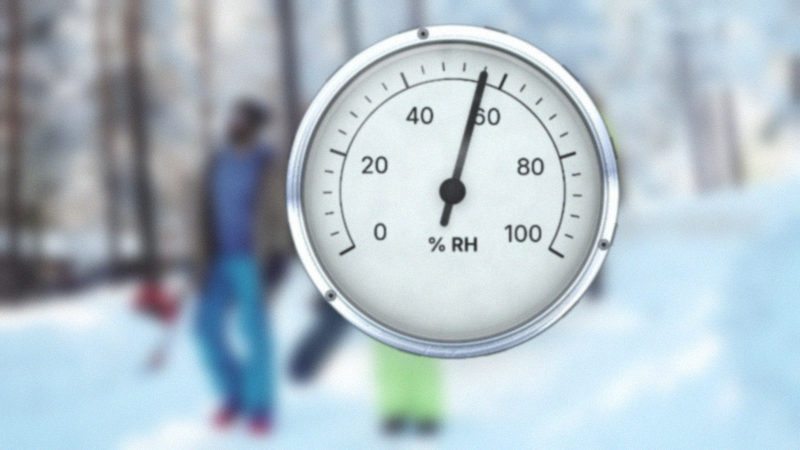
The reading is 56 %
